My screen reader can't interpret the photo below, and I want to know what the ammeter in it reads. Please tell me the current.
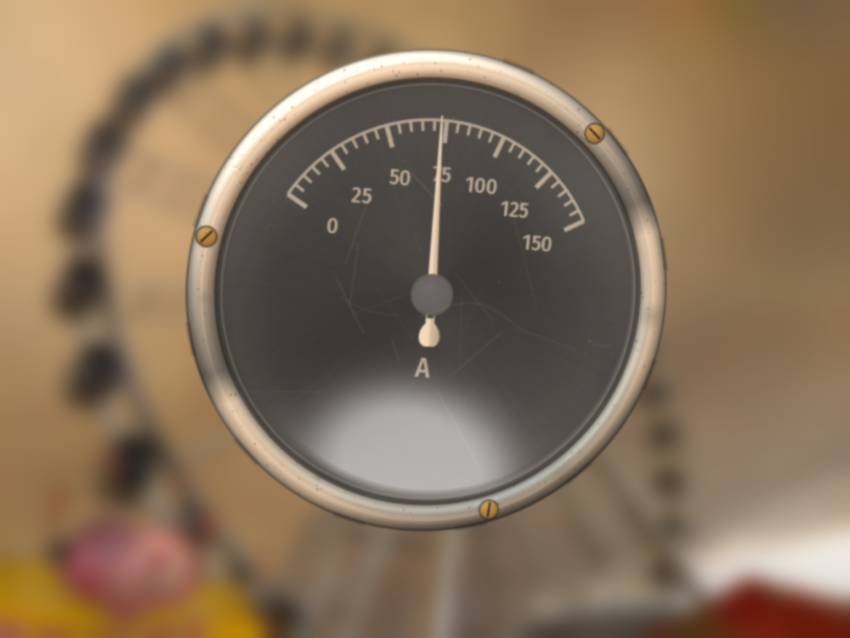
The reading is 72.5 A
